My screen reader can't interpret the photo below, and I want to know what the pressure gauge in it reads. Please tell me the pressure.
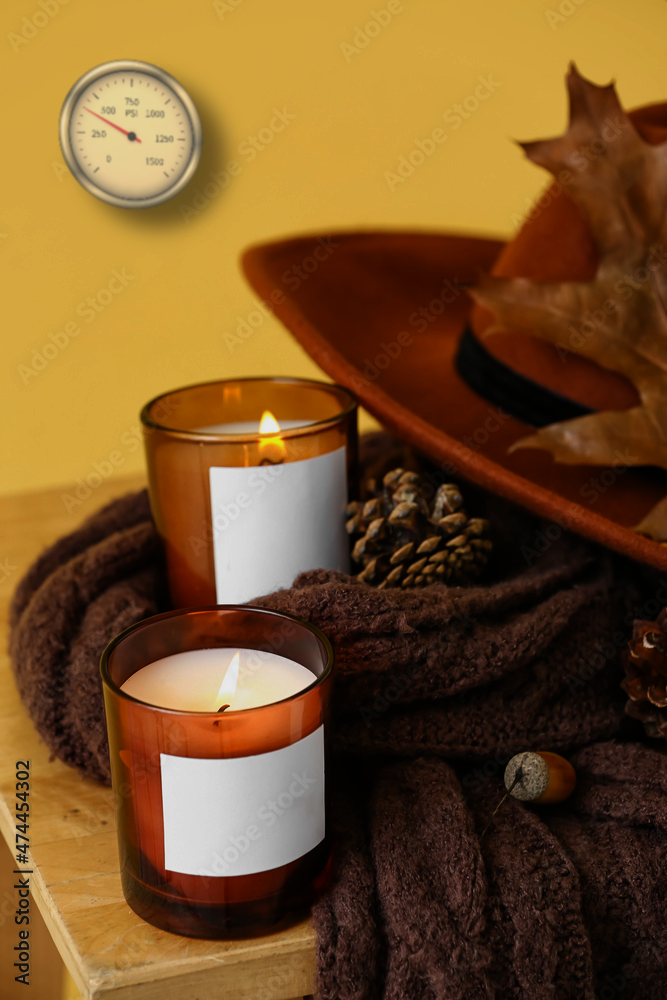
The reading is 400 psi
